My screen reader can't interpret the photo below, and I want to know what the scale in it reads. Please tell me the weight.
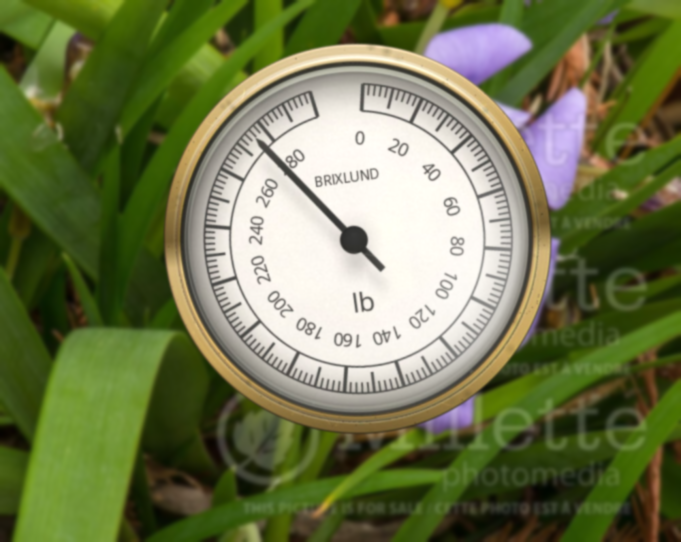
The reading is 276 lb
